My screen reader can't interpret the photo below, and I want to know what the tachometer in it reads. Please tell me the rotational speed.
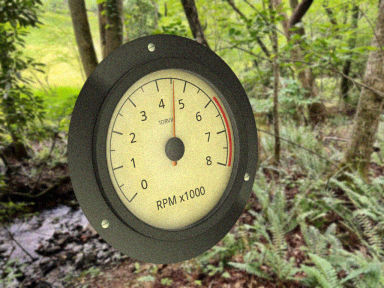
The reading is 4500 rpm
